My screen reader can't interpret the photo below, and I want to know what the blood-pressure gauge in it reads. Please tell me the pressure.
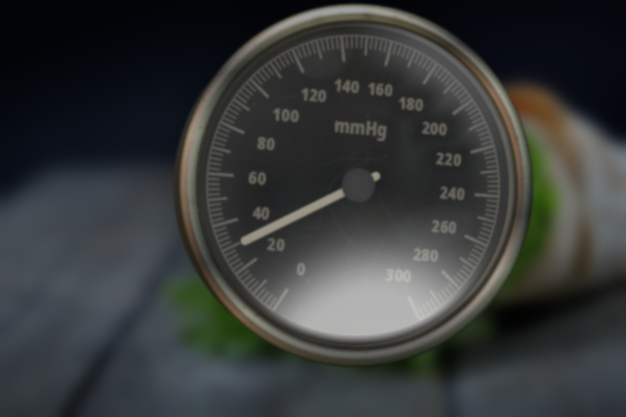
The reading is 30 mmHg
